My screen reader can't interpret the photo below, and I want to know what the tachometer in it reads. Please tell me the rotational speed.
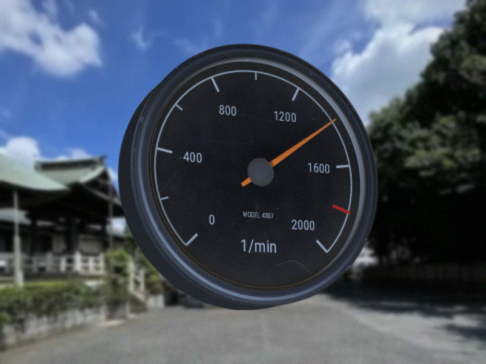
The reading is 1400 rpm
